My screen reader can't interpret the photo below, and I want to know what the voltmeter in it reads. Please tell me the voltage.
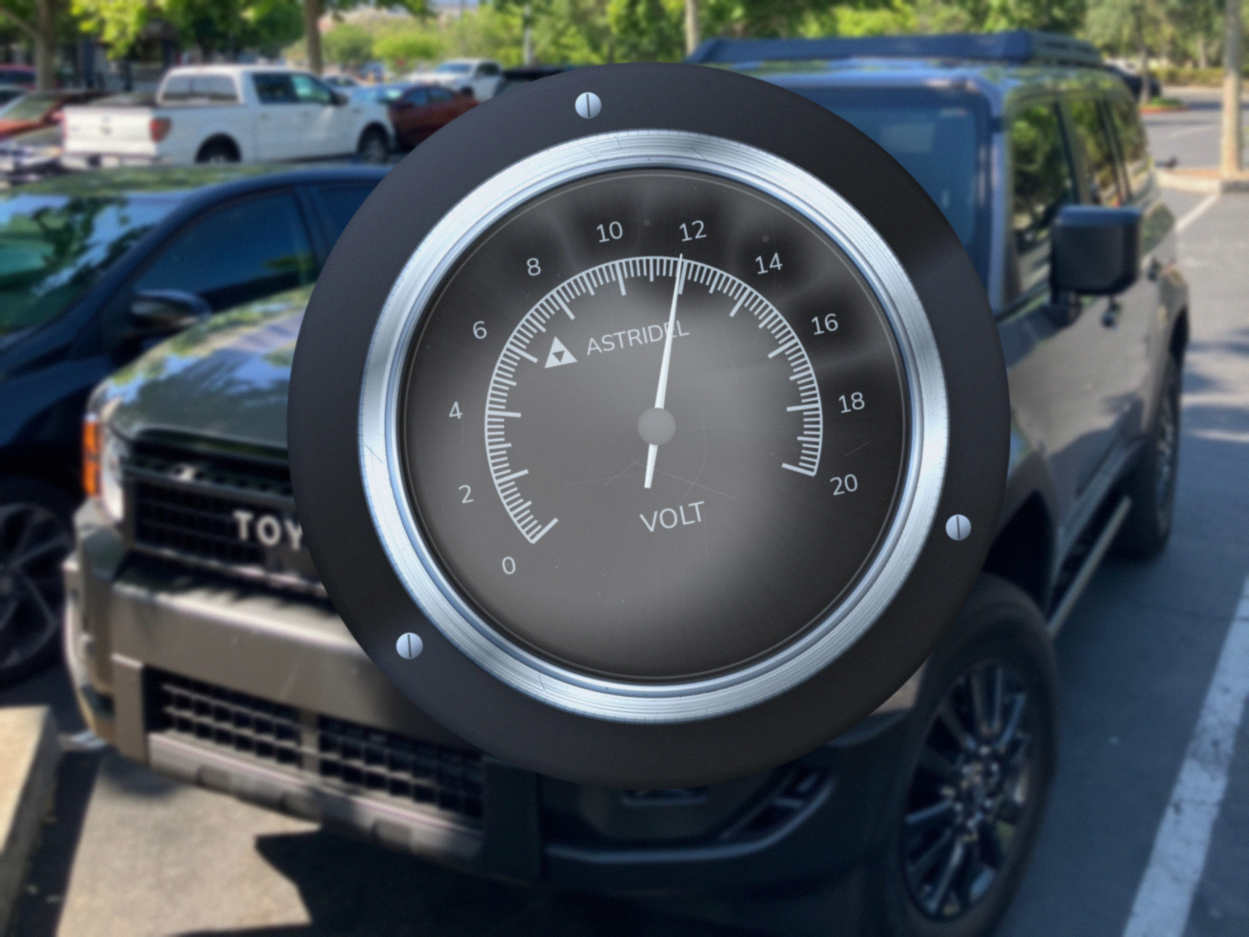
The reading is 11.8 V
